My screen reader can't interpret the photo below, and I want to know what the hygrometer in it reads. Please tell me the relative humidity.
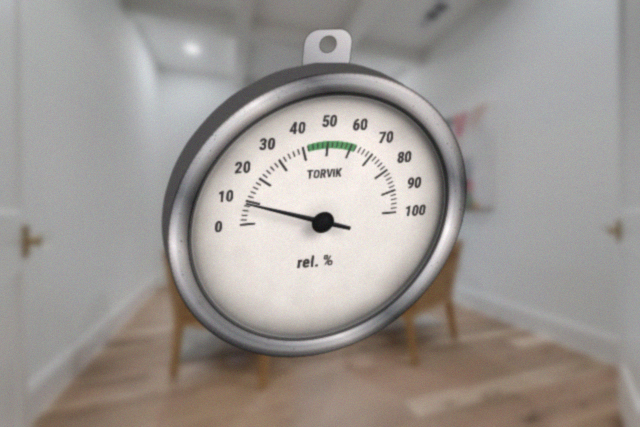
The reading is 10 %
